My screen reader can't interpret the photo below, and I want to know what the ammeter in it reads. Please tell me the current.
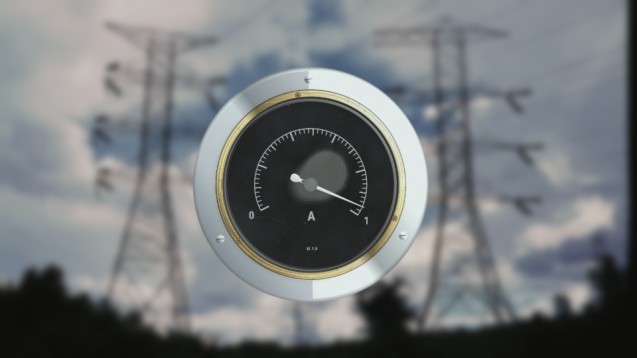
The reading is 0.96 A
